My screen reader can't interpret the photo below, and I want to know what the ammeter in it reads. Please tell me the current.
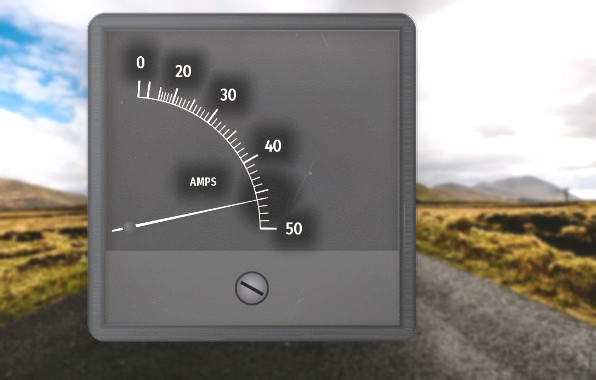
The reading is 46 A
